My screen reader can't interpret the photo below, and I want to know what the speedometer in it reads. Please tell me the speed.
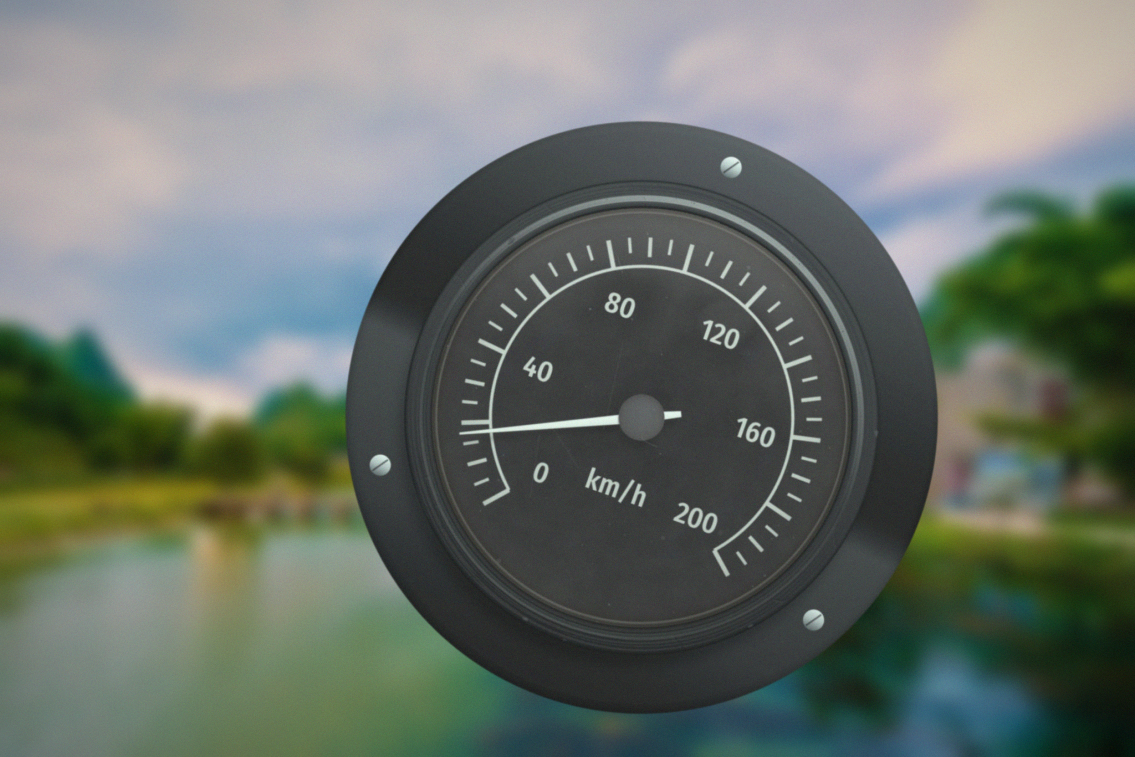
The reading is 17.5 km/h
